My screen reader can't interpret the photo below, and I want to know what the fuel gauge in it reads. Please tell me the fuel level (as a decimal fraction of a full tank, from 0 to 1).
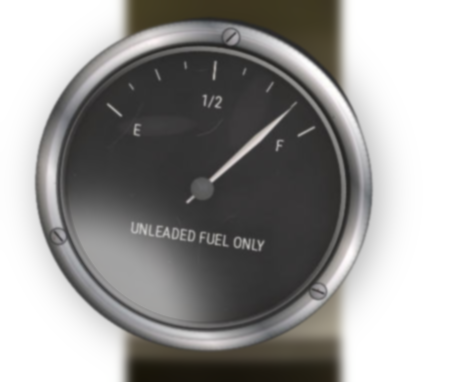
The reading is 0.875
